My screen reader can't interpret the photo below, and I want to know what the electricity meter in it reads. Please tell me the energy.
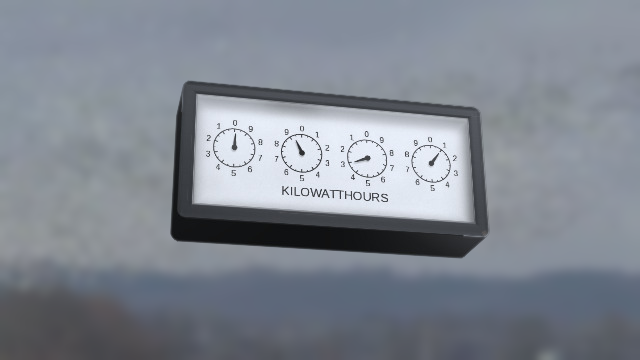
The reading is 9931 kWh
